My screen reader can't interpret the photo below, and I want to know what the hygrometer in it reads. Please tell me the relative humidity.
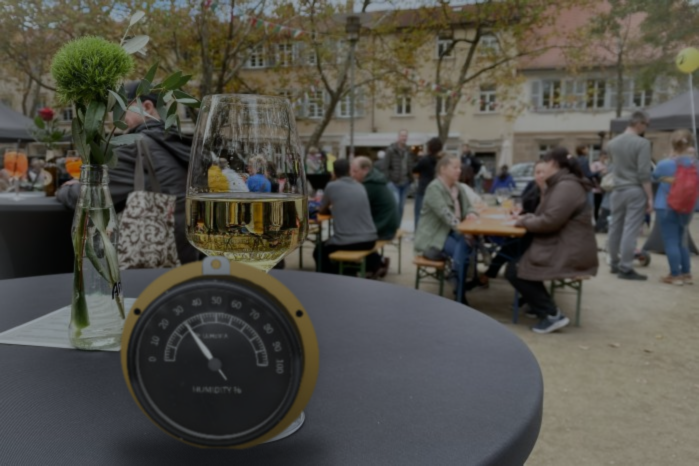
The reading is 30 %
